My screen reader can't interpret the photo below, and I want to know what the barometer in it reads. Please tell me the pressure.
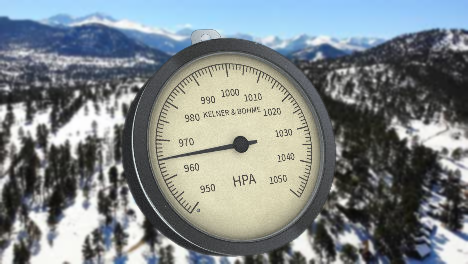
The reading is 965 hPa
